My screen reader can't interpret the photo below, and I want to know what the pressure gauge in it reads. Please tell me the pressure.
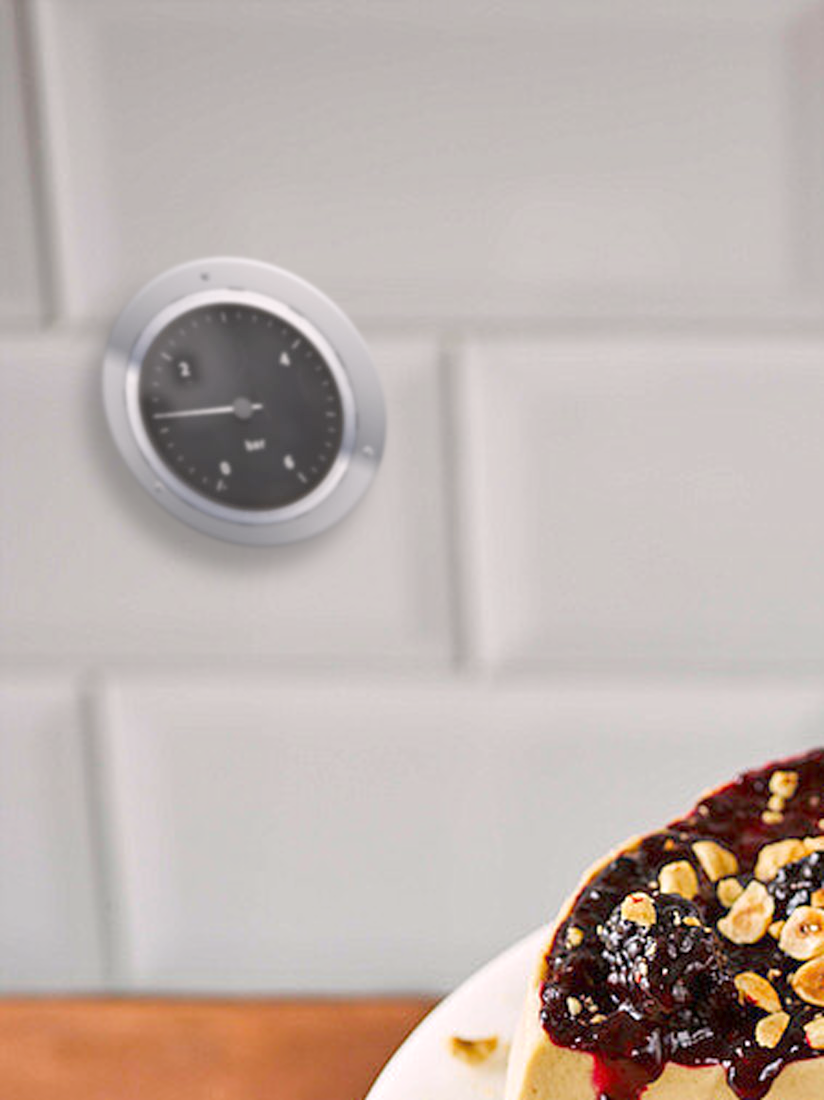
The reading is 1.2 bar
